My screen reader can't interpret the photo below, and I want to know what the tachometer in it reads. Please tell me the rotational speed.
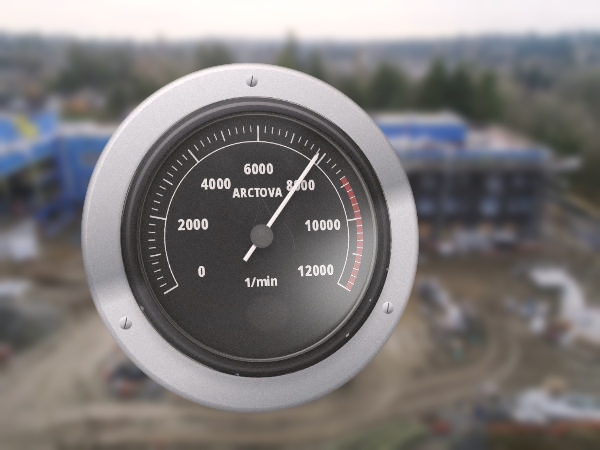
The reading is 7800 rpm
